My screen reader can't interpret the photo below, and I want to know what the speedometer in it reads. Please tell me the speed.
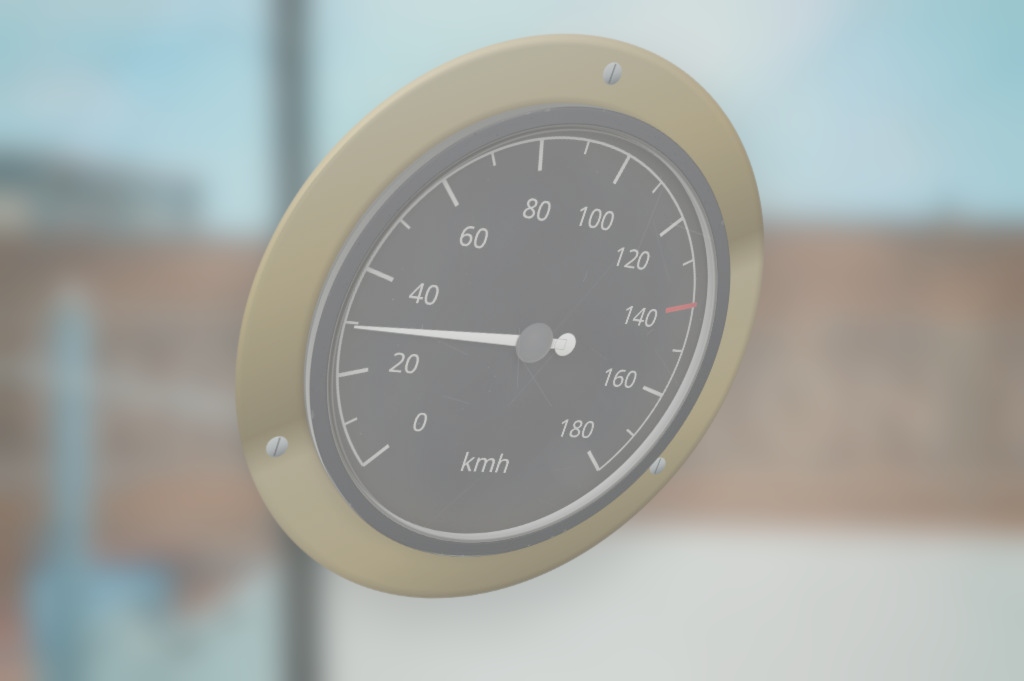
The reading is 30 km/h
